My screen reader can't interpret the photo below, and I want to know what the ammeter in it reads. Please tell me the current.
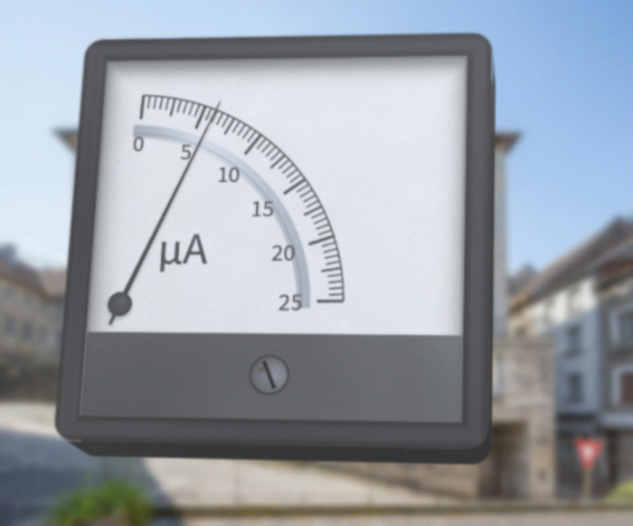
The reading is 6 µA
